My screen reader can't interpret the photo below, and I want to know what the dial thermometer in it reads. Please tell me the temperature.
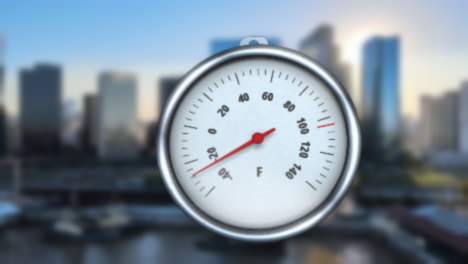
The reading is -28 °F
